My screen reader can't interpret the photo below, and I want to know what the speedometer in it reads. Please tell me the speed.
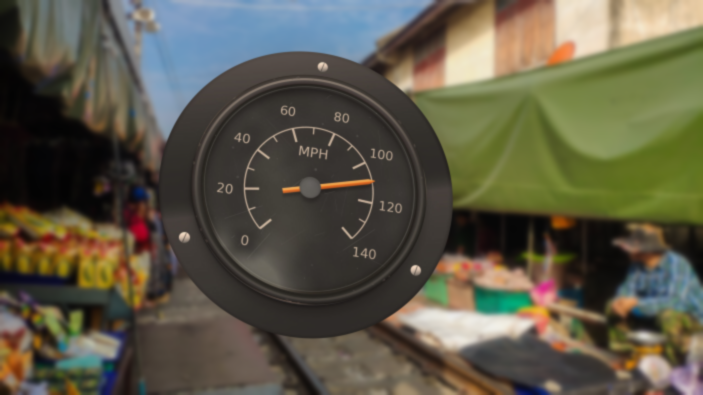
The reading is 110 mph
